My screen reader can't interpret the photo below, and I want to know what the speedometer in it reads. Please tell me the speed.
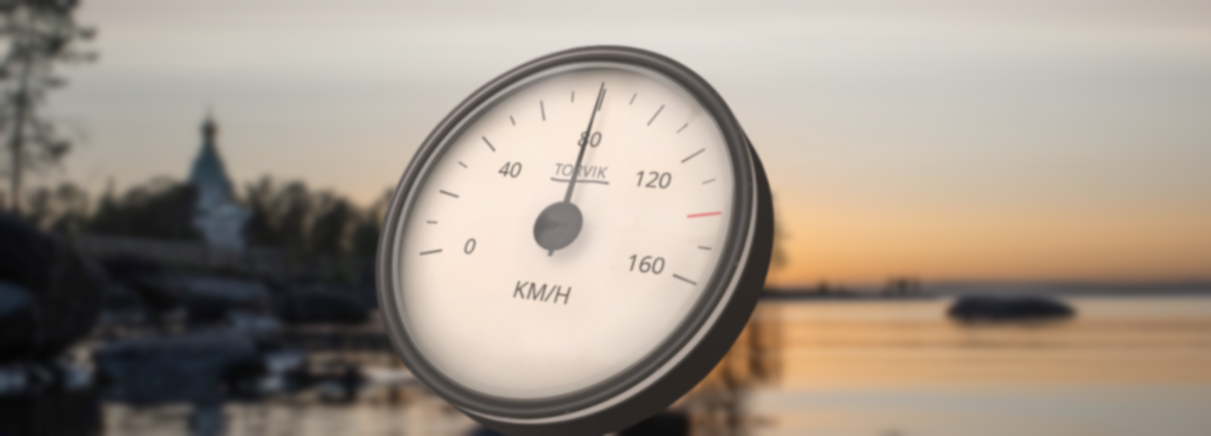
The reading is 80 km/h
